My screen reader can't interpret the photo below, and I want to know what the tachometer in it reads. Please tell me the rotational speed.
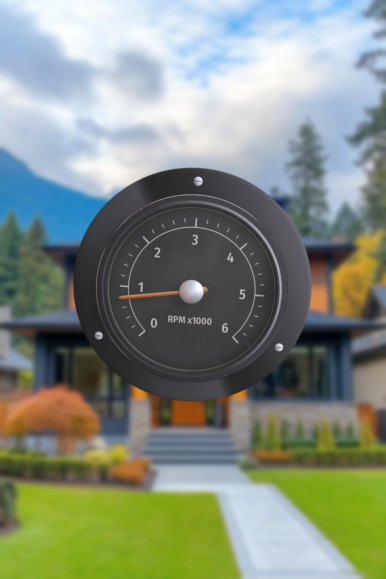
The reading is 800 rpm
